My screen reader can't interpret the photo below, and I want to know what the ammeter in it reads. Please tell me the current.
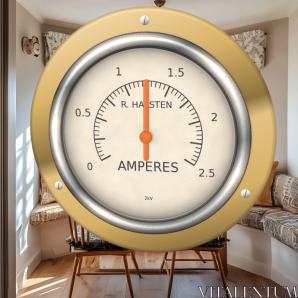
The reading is 1.25 A
